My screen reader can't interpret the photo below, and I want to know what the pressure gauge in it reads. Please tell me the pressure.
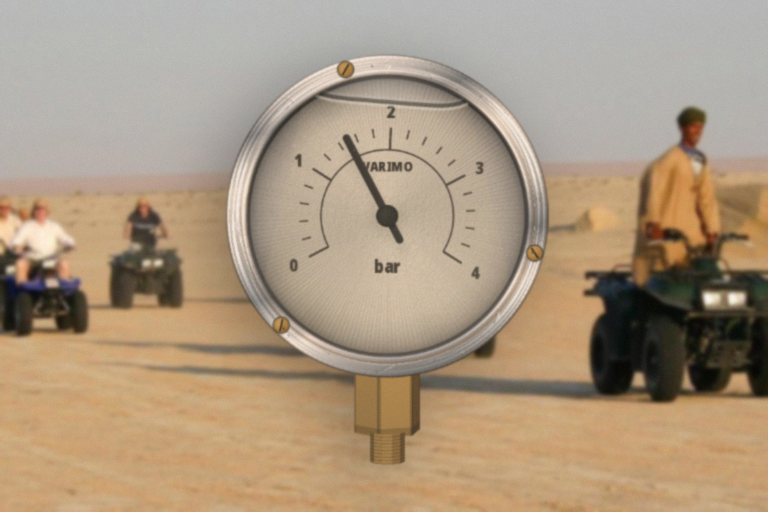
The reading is 1.5 bar
